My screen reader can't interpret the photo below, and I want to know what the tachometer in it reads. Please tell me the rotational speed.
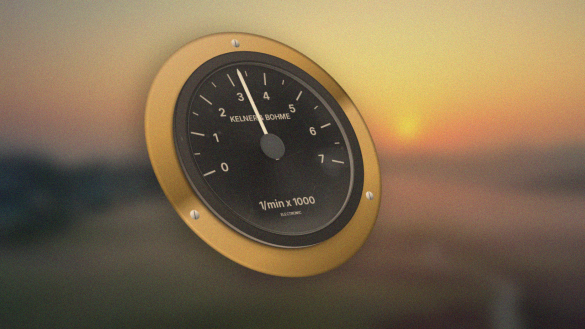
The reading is 3250 rpm
